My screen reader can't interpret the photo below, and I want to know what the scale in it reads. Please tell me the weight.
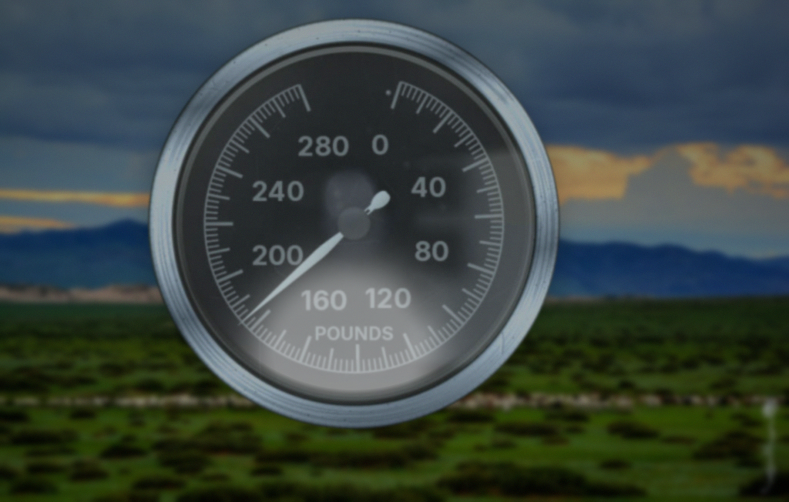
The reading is 184 lb
